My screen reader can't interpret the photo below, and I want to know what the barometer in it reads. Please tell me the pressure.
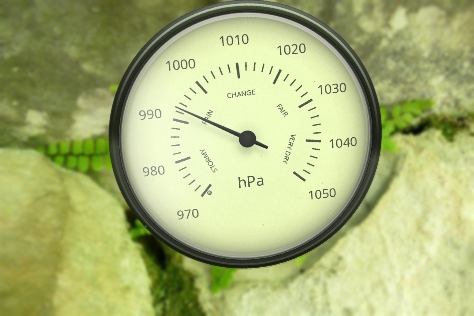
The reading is 993 hPa
